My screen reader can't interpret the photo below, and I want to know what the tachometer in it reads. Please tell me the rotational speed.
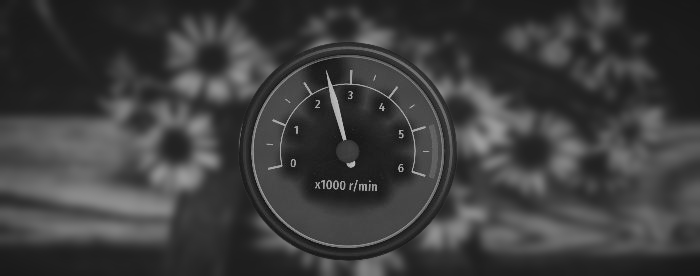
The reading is 2500 rpm
